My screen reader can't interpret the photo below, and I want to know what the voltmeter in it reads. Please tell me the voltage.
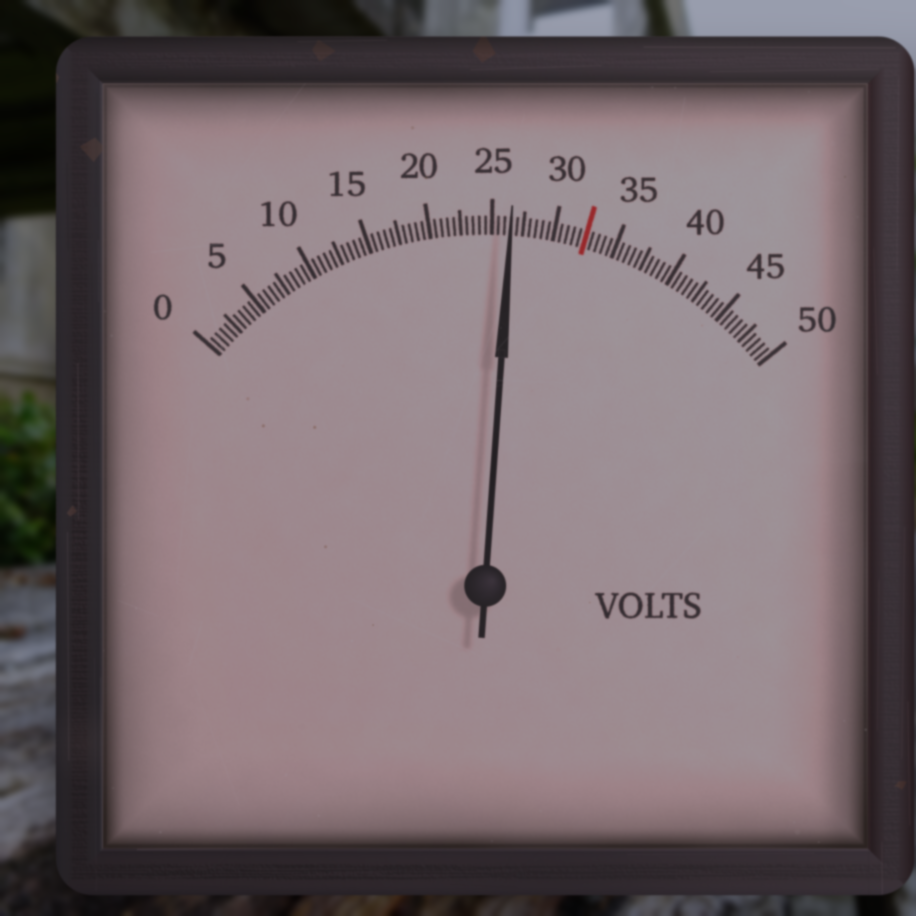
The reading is 26.5 V
